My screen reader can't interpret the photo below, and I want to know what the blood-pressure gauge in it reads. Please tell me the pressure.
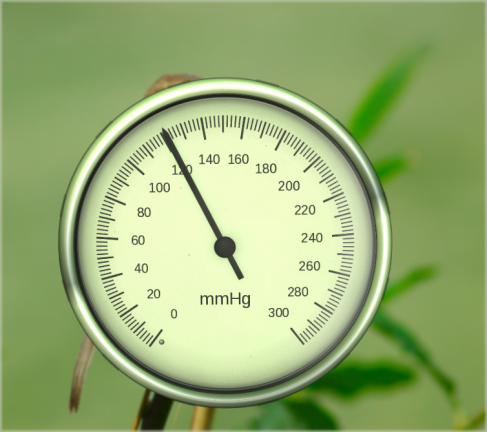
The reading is 122 mmHg
